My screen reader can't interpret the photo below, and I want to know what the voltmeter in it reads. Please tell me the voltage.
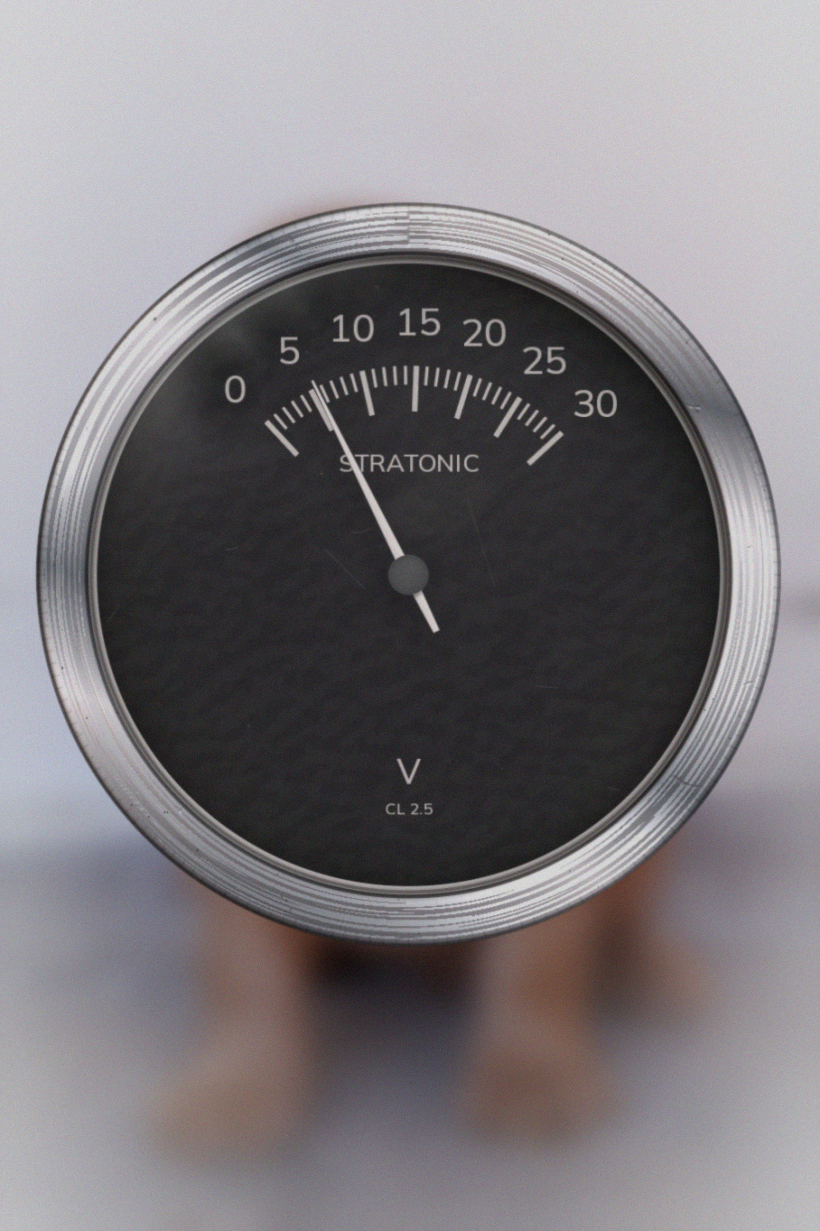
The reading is 5.5 V
